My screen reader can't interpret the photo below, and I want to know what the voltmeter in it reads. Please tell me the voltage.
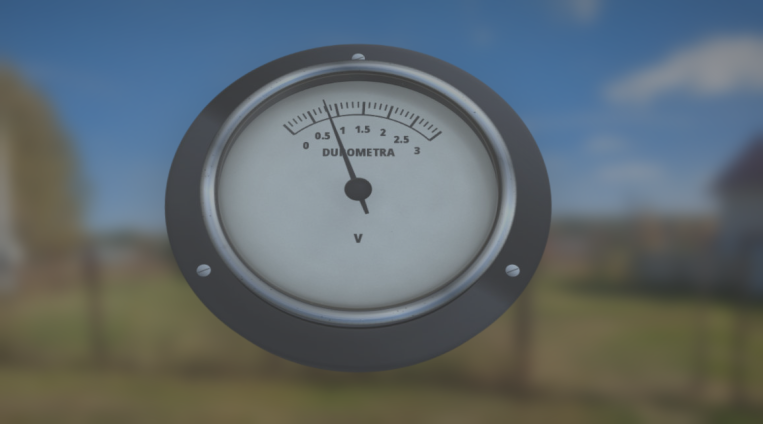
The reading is 0.8 V
